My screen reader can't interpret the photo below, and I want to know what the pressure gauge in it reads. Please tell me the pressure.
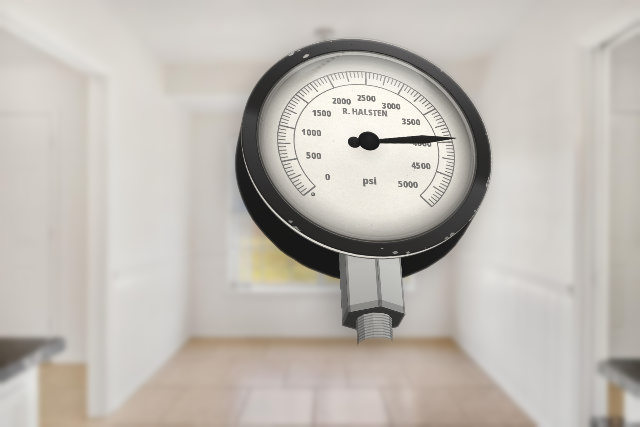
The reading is 4000 psi
